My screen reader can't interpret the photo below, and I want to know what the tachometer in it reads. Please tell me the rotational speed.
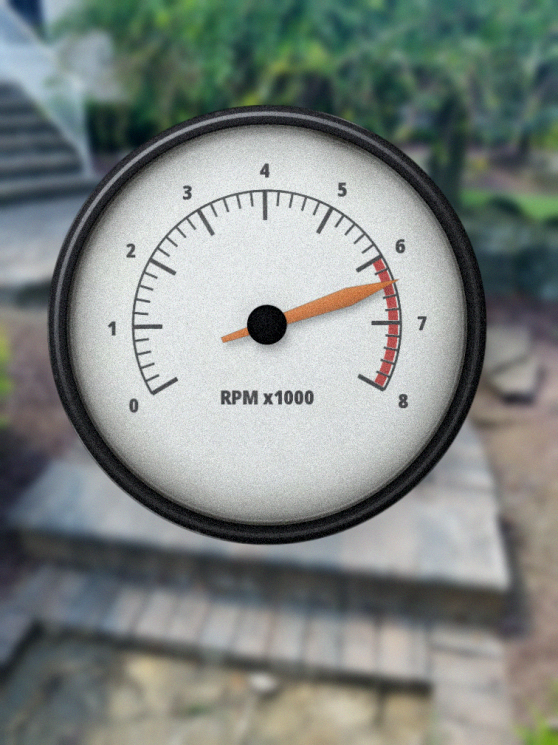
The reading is 6400 rpm
